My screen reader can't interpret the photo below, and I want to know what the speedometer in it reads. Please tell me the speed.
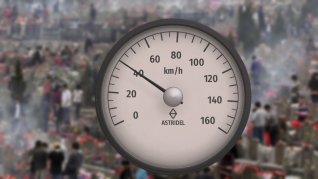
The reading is 40 km/h
